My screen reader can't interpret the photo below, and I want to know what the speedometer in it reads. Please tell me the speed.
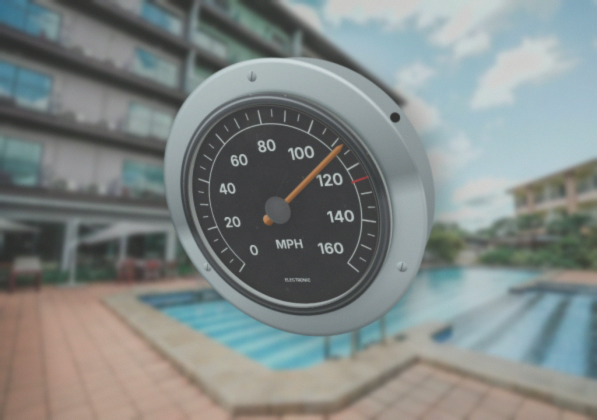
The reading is 112.5 mph
